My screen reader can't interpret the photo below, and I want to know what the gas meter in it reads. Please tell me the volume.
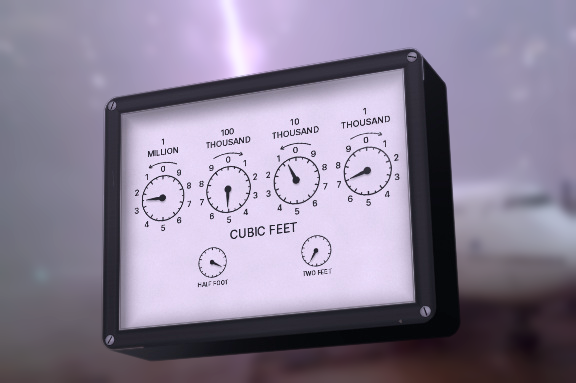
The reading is 250700 ft³
